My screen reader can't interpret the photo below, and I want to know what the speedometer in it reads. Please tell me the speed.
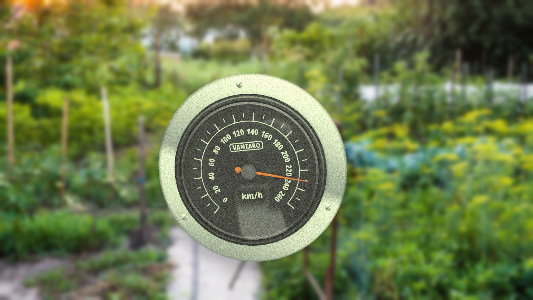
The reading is 230 km/h
